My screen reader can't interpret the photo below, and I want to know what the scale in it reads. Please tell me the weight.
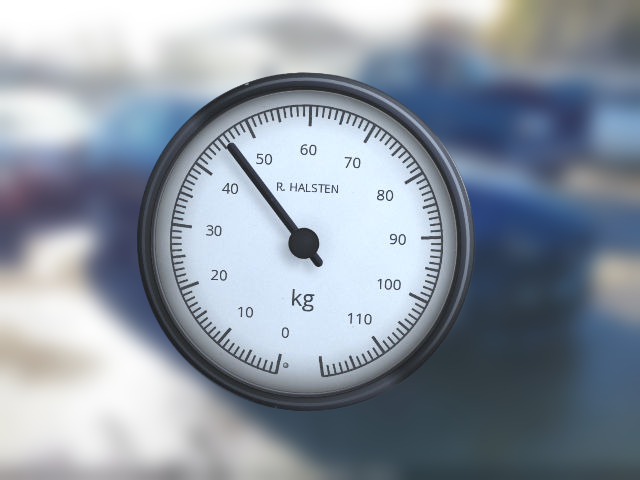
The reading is 46 kg
